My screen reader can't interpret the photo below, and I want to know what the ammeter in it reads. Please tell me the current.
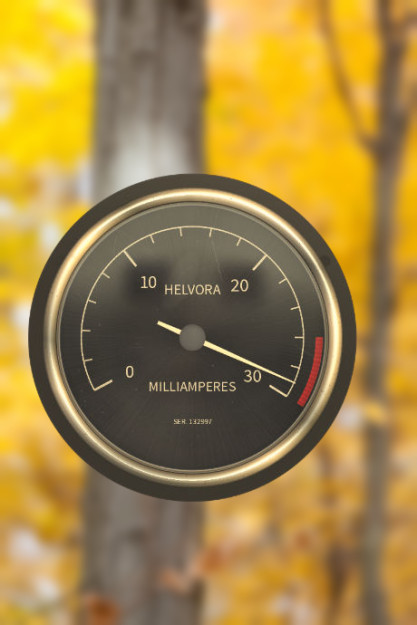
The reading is 29 mA
